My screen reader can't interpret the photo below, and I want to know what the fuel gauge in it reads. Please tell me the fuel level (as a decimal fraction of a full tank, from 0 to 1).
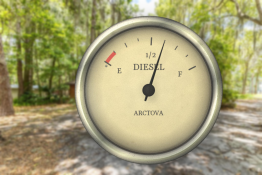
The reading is 0.625
